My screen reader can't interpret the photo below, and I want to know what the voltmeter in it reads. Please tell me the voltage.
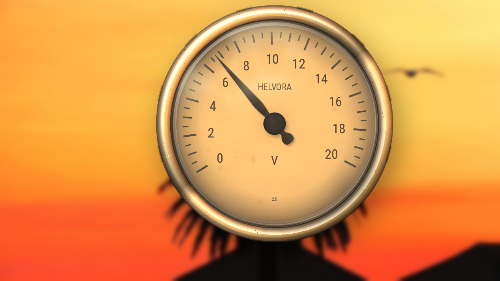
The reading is 6.75 V
